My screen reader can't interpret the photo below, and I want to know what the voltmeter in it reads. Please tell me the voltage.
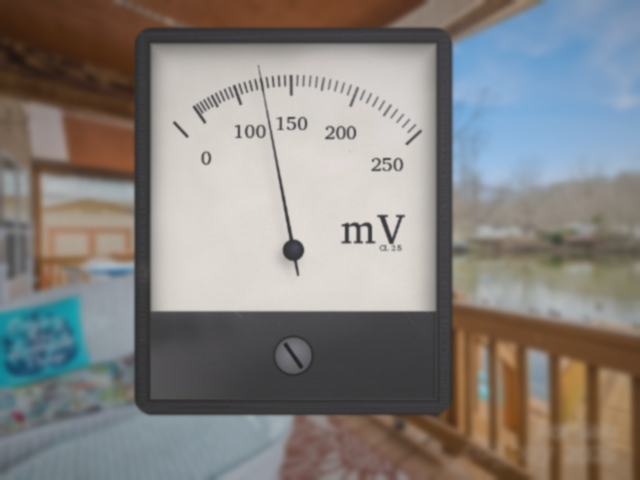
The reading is 125 mV
